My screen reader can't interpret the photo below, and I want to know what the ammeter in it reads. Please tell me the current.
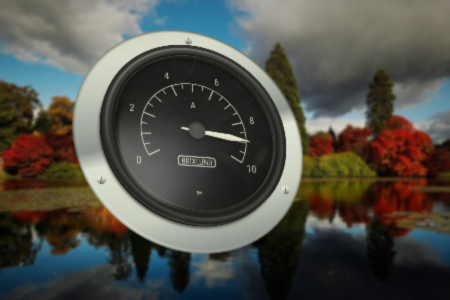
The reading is 9 A
